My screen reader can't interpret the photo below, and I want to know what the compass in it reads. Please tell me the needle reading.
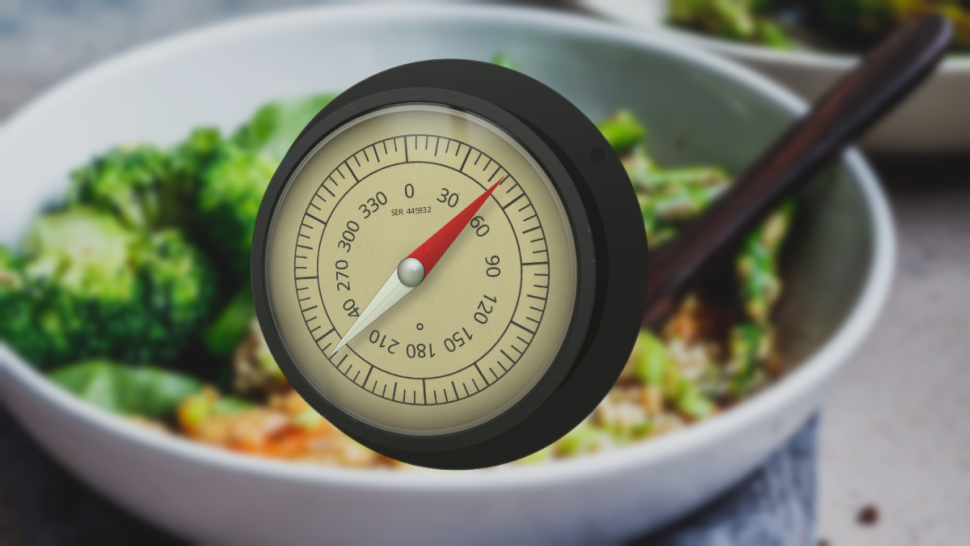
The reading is 50 °
